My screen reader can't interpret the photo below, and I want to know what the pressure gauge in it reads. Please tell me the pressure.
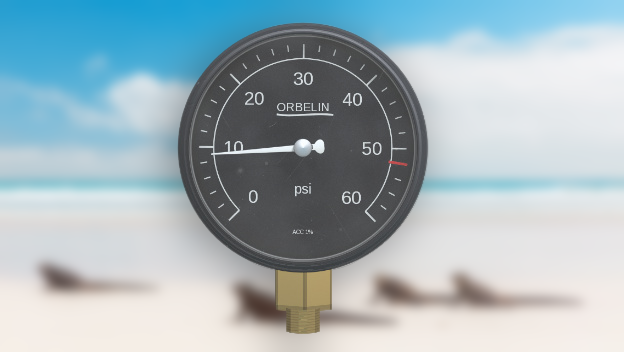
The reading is 9 psi
